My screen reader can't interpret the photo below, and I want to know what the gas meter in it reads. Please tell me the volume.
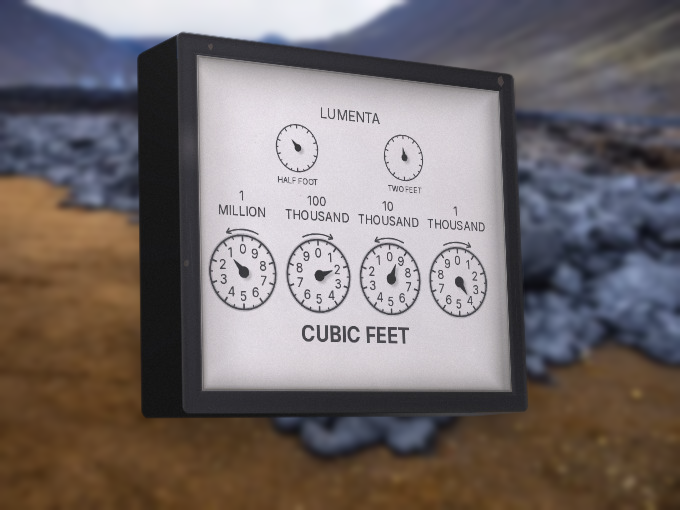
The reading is 119400 ft³
